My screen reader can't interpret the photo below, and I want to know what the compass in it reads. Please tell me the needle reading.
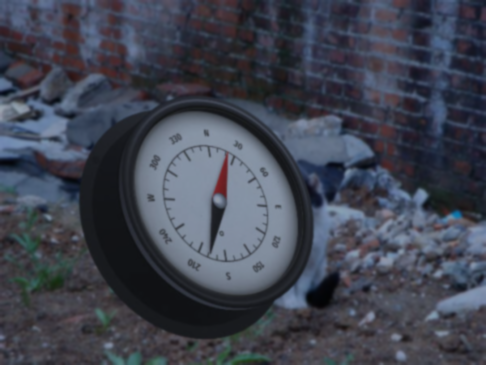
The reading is 20 °
